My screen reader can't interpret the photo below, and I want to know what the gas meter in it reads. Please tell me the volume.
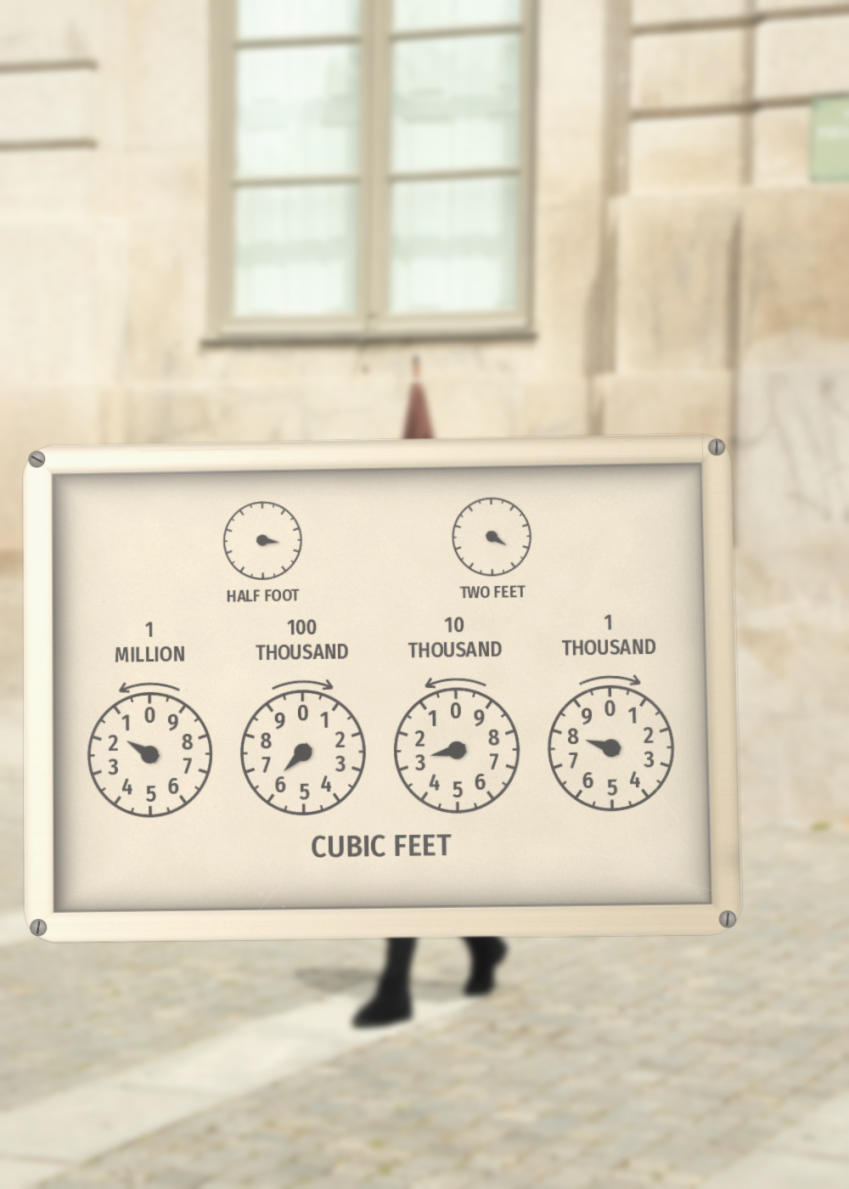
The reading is 162800 ft³
